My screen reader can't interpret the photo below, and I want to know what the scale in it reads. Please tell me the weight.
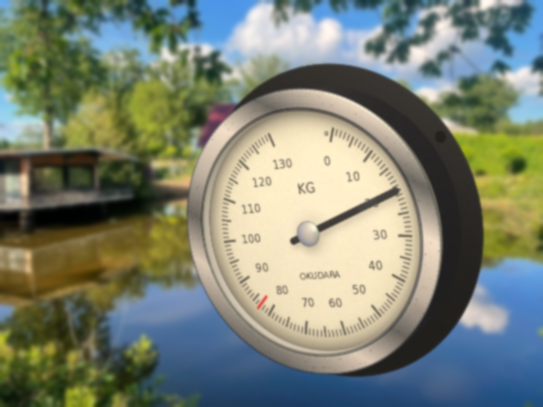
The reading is 20 kg
